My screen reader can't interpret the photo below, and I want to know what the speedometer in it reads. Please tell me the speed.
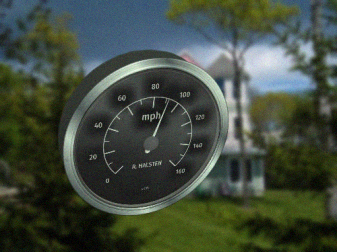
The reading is 90 mph
